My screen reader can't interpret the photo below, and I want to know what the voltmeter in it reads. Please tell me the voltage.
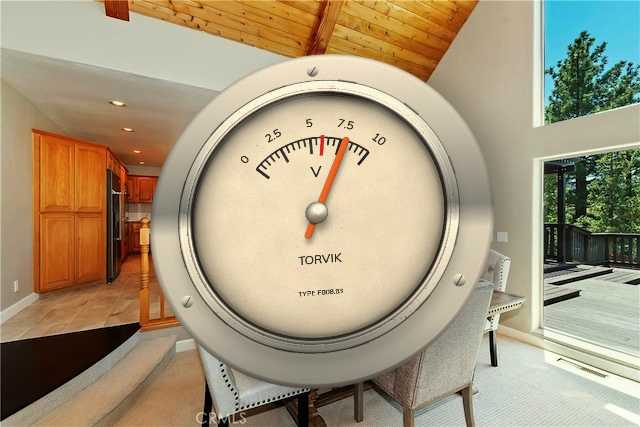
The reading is 8 V
